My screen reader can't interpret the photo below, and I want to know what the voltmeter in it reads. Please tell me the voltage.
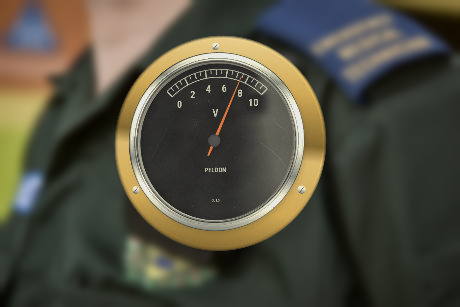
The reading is 7.5 V
